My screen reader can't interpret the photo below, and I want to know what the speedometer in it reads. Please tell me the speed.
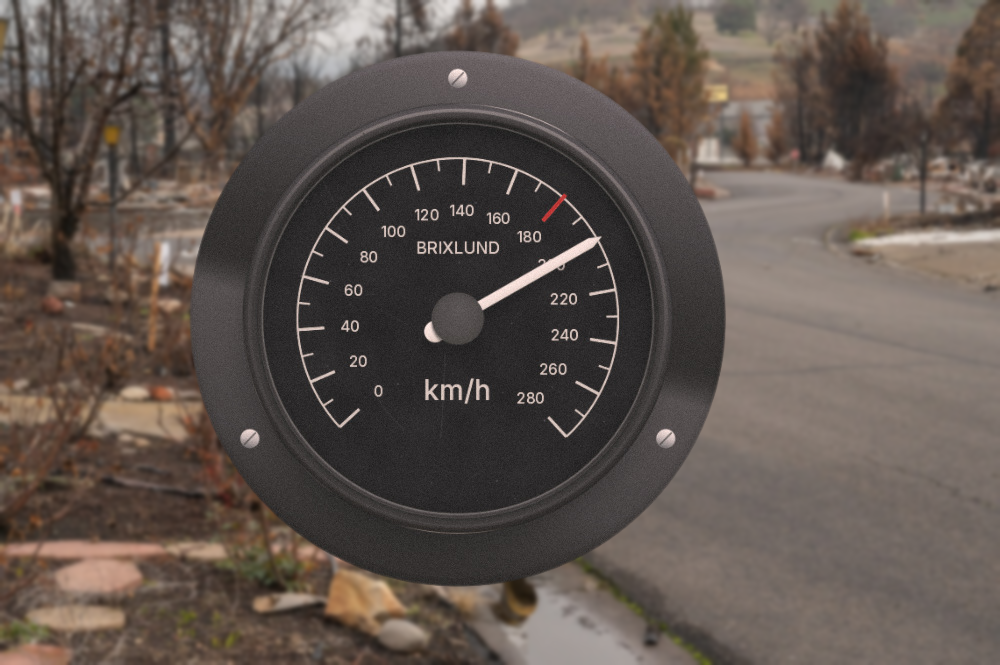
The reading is 200 km/h
